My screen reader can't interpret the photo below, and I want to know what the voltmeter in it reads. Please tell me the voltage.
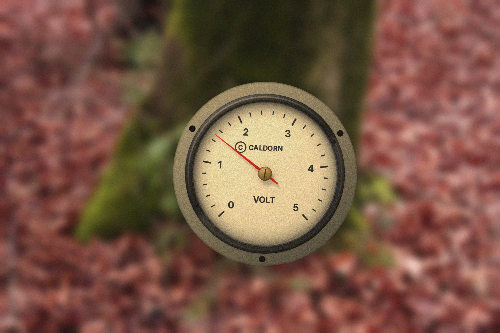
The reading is 1.5 V
